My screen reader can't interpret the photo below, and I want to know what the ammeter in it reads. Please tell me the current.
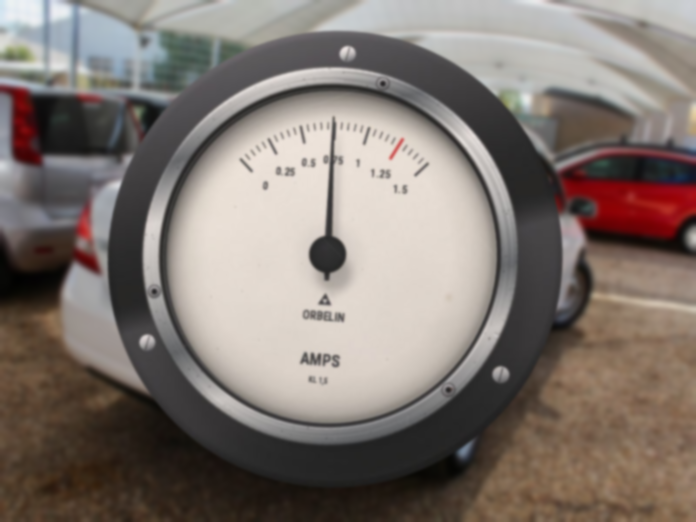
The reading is 0.75 A
